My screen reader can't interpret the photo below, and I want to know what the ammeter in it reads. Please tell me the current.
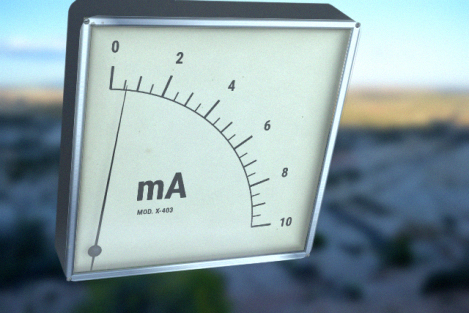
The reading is 0.5 mA
